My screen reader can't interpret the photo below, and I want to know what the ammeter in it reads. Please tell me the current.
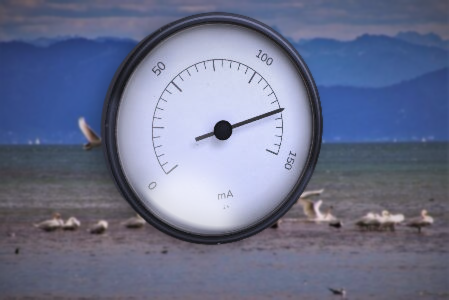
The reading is 125 mA
